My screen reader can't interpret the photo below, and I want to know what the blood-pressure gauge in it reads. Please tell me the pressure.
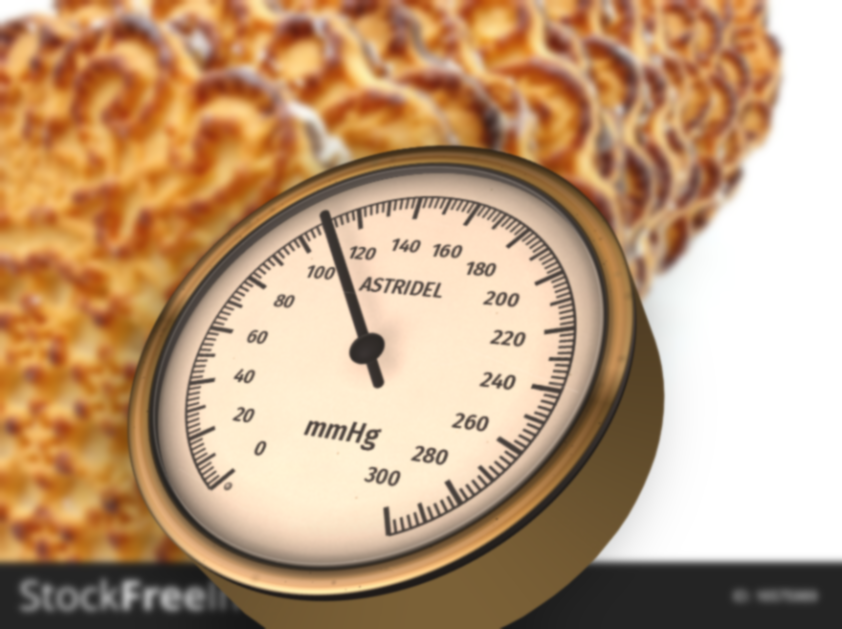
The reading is 110 mmHg
